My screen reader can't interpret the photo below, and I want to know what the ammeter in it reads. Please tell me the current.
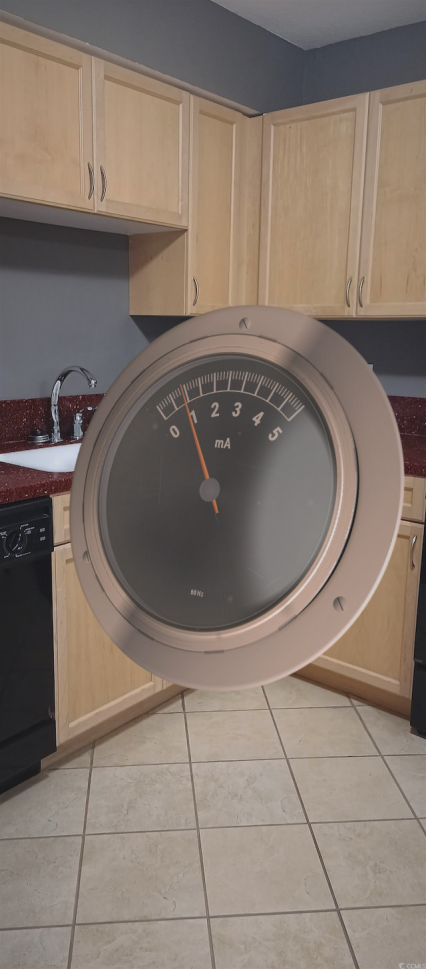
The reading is 1 mA
